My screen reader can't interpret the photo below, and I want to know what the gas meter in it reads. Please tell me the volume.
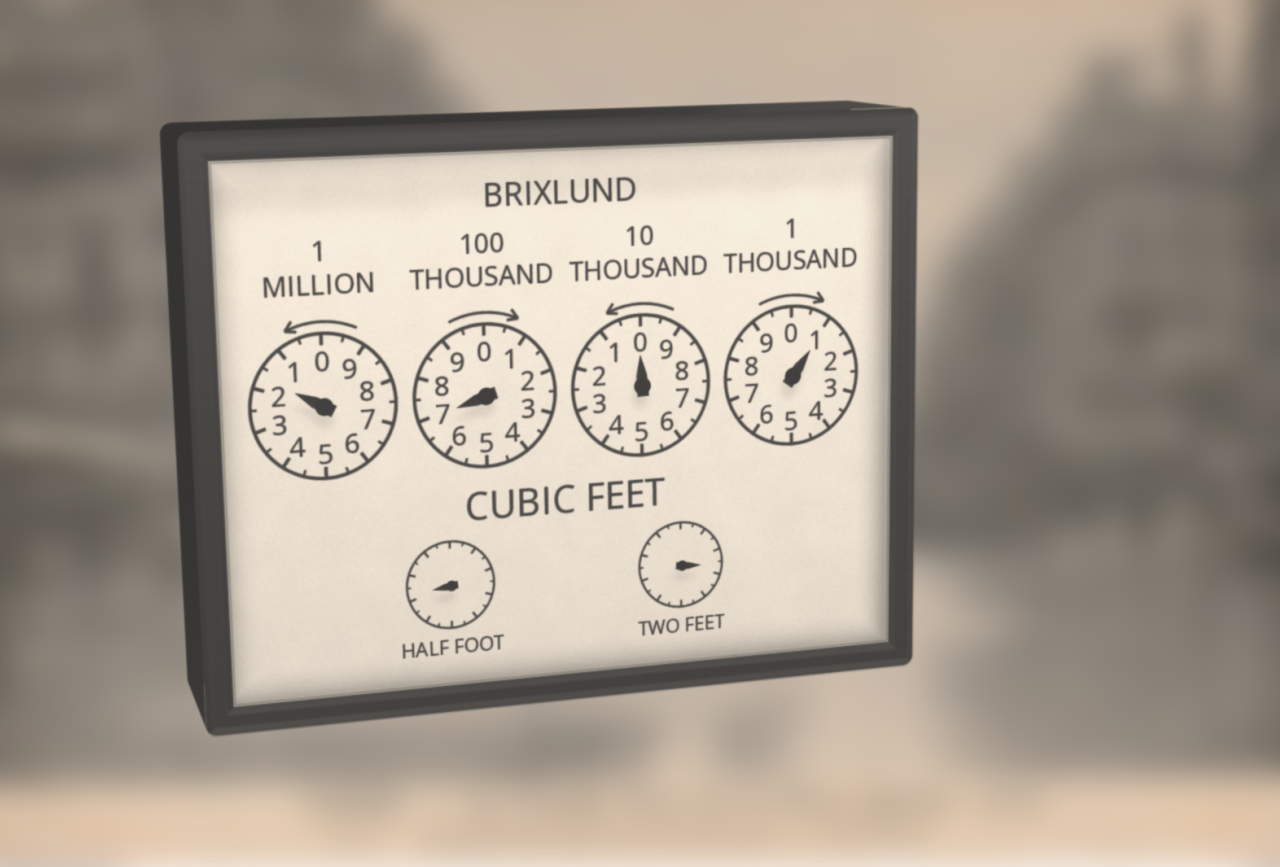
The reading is 170100 ft³
